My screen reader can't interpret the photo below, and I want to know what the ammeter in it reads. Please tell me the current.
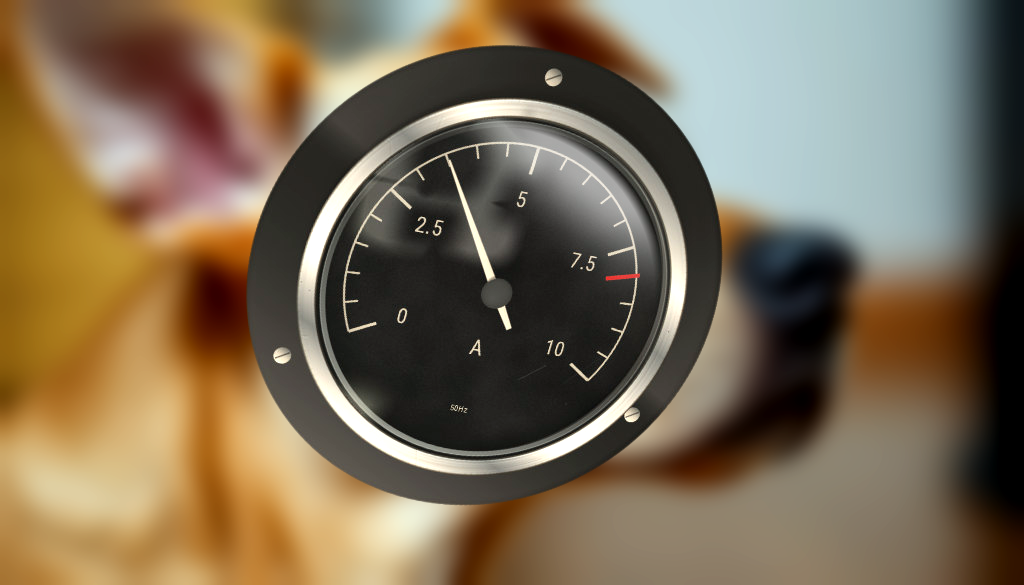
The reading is 3.5 A
